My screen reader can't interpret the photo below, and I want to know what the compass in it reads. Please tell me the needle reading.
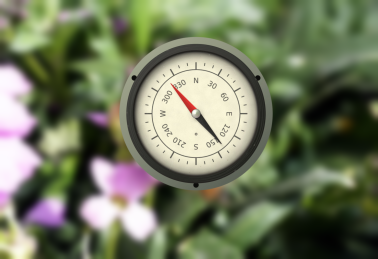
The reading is 320 °
